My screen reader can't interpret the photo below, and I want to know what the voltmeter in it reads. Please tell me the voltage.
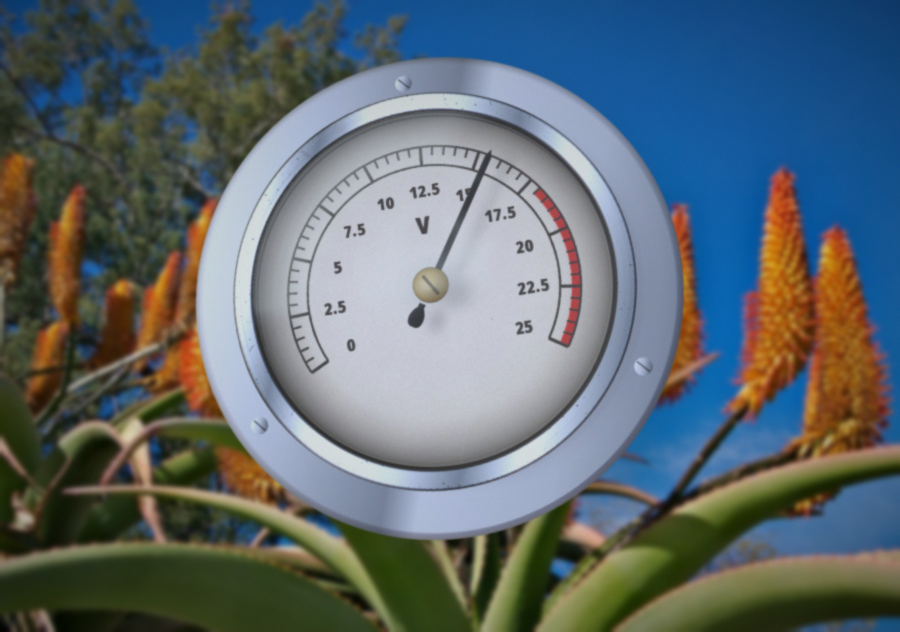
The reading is 15.5 V
